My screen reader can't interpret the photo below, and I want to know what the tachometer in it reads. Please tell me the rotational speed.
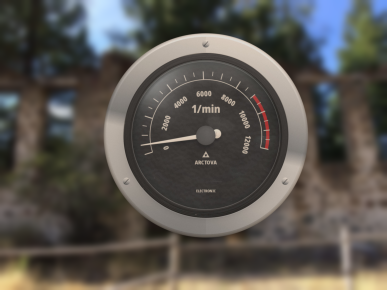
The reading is 500 rpm
